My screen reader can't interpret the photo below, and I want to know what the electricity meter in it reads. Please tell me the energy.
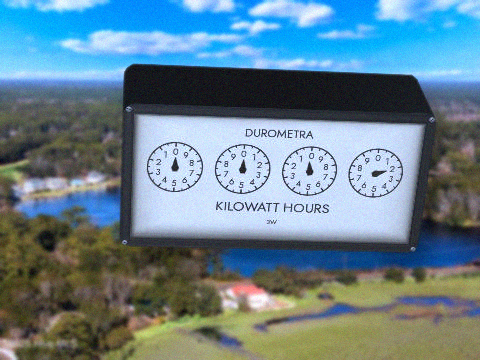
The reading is 2 kWh
